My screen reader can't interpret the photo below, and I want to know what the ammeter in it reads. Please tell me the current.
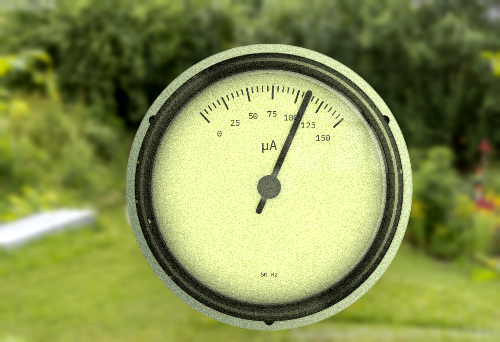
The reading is 110 µA
